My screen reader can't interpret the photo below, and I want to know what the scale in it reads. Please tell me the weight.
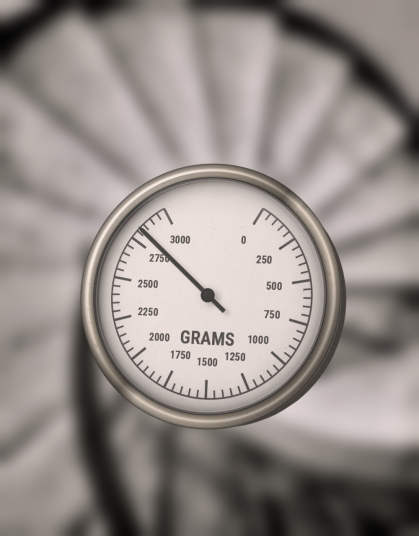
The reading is 2825 g
